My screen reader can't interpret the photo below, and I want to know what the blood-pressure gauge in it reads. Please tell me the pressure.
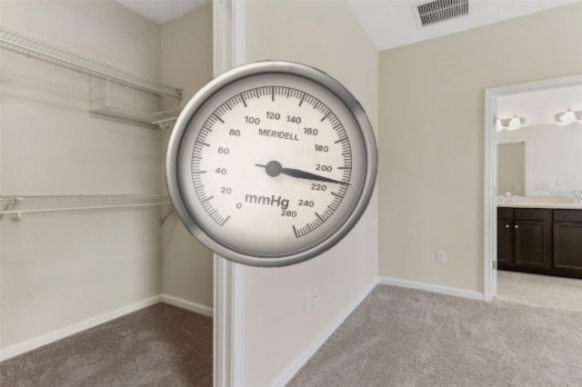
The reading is 210 mmHg
